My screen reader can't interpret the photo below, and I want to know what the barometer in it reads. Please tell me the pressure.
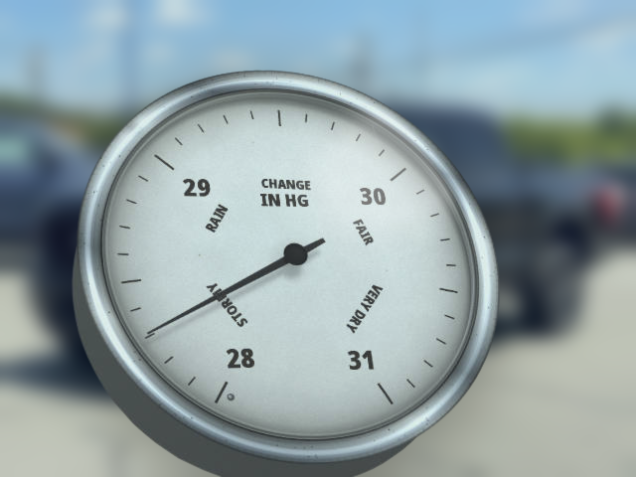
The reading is 28.3 inHg
